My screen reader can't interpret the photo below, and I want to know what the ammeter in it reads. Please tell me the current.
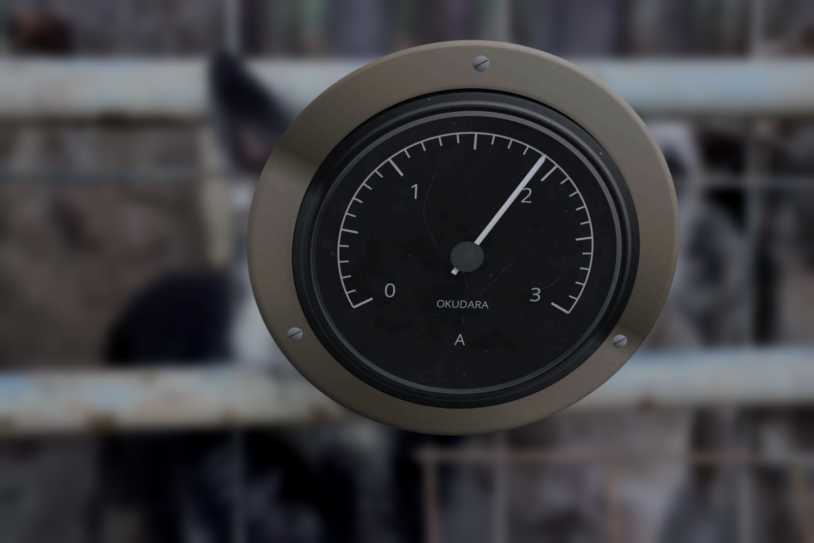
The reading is 1.9 A
